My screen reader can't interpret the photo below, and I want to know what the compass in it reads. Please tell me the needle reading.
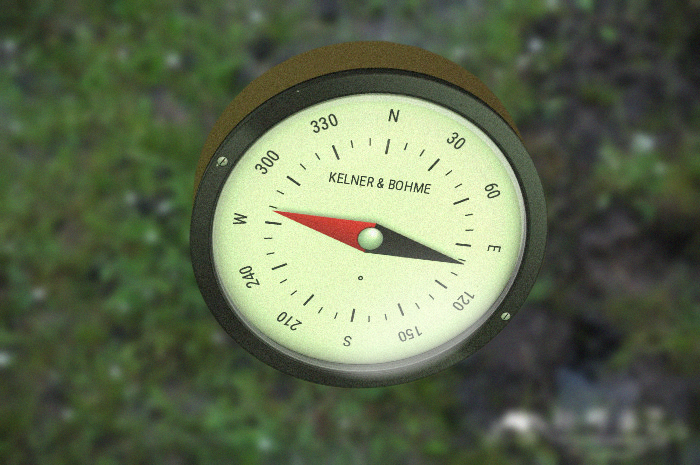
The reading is 280 °
